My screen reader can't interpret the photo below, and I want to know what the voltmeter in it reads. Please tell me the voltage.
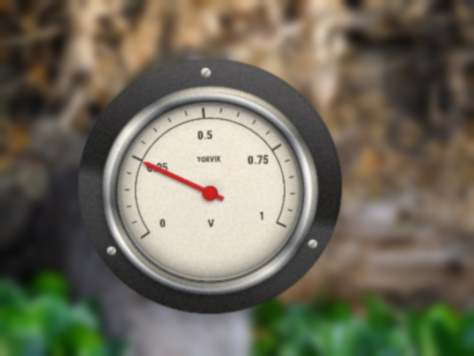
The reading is 0.25 V
